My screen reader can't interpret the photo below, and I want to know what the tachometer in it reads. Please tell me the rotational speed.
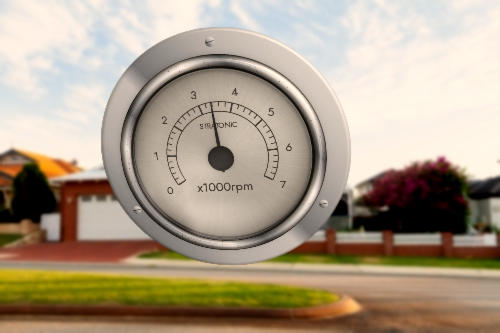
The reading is 3400 rpm
